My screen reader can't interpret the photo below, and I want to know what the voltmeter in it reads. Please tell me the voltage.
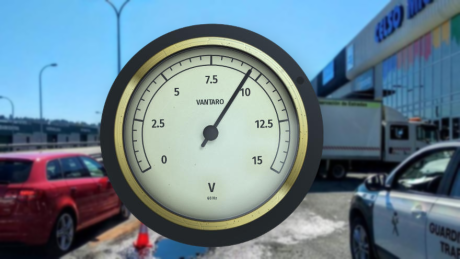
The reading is 9.5 V
